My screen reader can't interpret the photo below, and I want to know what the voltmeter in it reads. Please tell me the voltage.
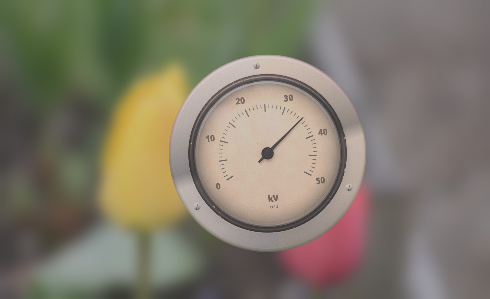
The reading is 35 kV
